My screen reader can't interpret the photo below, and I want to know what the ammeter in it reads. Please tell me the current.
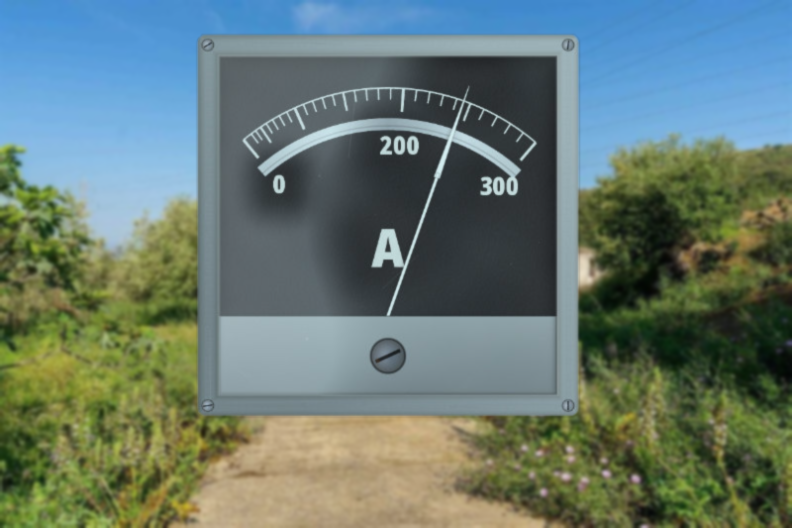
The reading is 245 A
